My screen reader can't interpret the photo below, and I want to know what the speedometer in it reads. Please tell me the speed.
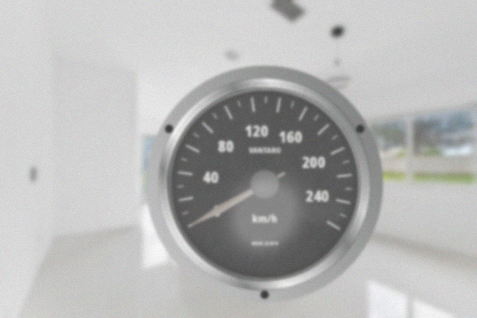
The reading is 0 km/h
